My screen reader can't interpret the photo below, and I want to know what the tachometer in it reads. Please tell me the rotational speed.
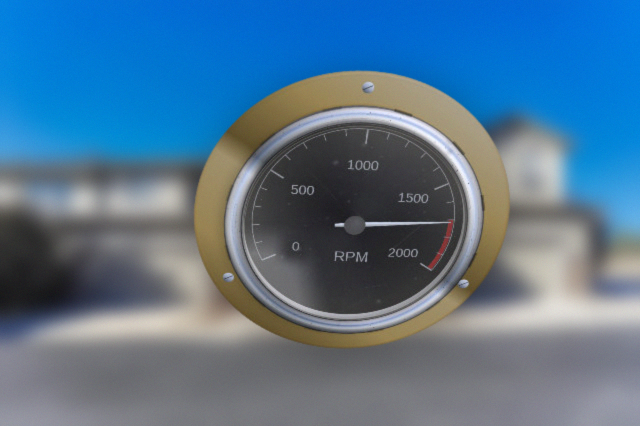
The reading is 1700 rpm
